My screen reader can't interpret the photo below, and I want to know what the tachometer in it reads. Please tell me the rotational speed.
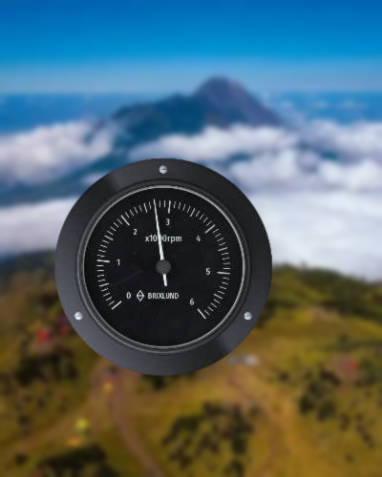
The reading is 2700 rpm
